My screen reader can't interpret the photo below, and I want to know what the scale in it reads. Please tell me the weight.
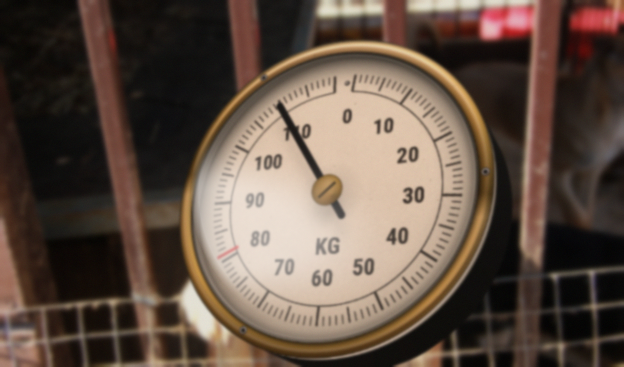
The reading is 110 kg
